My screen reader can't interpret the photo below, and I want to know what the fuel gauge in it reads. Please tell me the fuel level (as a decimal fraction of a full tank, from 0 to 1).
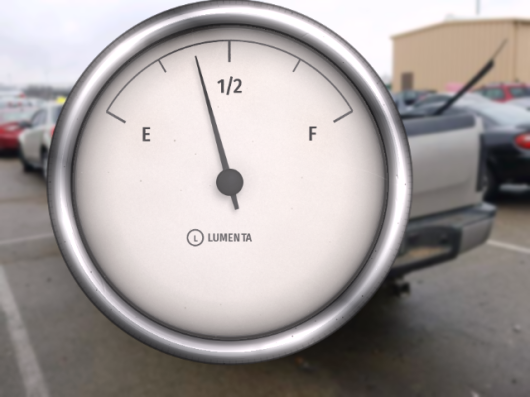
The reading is 0.375
